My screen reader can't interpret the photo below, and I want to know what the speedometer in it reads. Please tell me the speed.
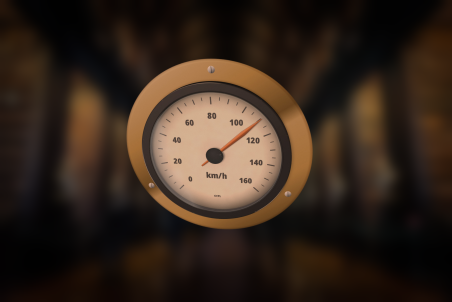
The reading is 110 km/h
